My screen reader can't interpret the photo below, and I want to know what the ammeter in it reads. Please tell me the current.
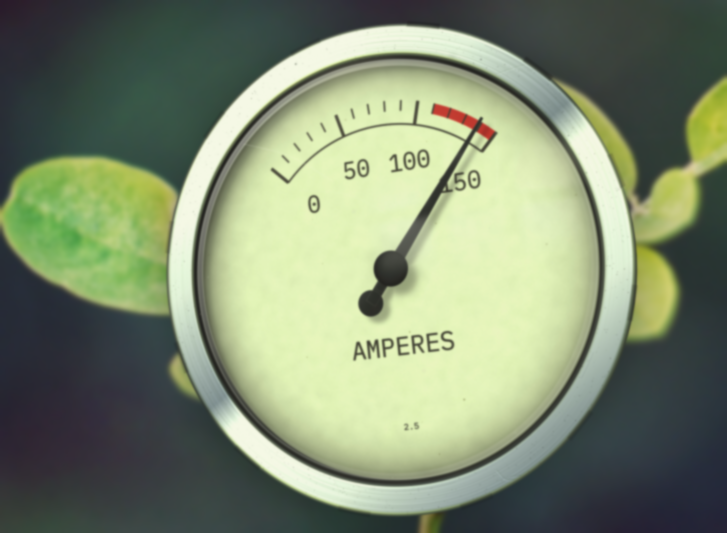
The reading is 140 A
